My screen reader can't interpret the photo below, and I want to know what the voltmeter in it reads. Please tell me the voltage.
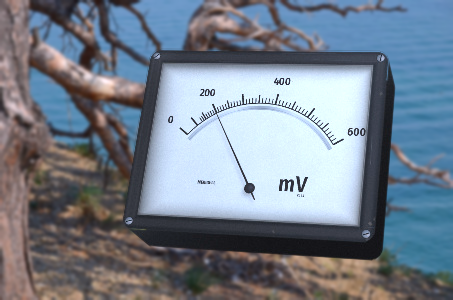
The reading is 200 mV
